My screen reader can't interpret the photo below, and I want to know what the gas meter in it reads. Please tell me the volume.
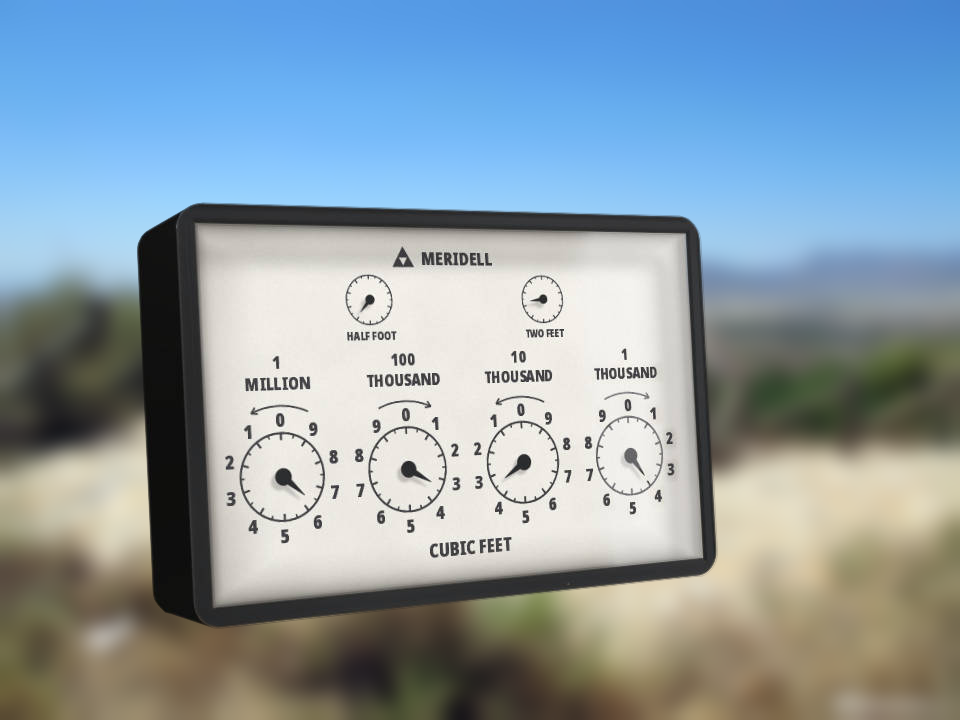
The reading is 633400 ft³
